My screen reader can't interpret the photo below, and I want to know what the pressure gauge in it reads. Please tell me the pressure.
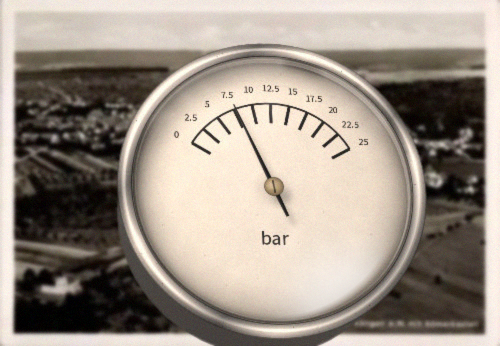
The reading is 7.5 bar
